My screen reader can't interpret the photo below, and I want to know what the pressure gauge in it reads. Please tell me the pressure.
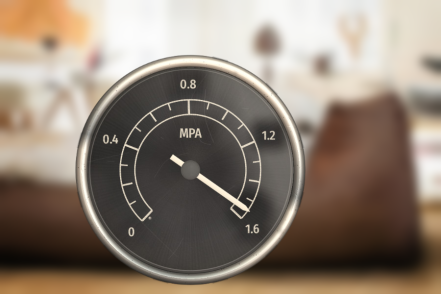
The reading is 1.55 MPa
